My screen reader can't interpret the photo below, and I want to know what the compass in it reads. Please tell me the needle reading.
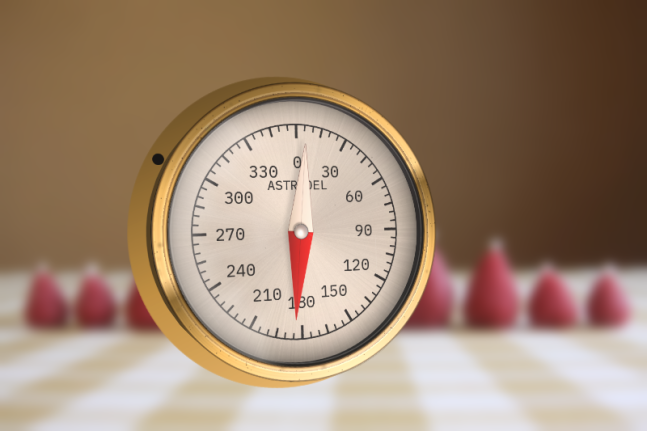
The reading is 185 °
